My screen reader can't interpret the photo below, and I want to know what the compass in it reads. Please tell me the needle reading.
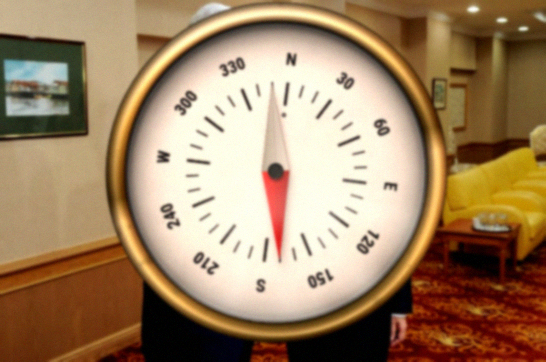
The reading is 170 °
